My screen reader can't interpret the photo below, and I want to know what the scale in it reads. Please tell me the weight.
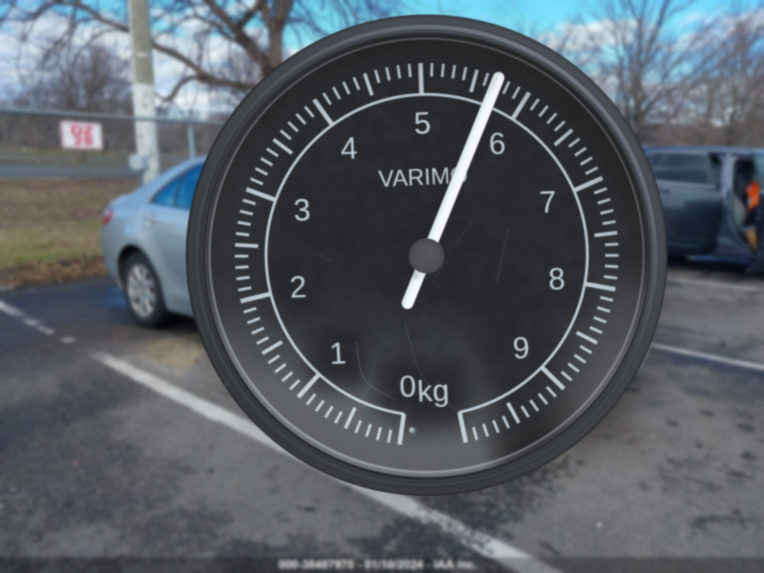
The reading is 5.7 kg
